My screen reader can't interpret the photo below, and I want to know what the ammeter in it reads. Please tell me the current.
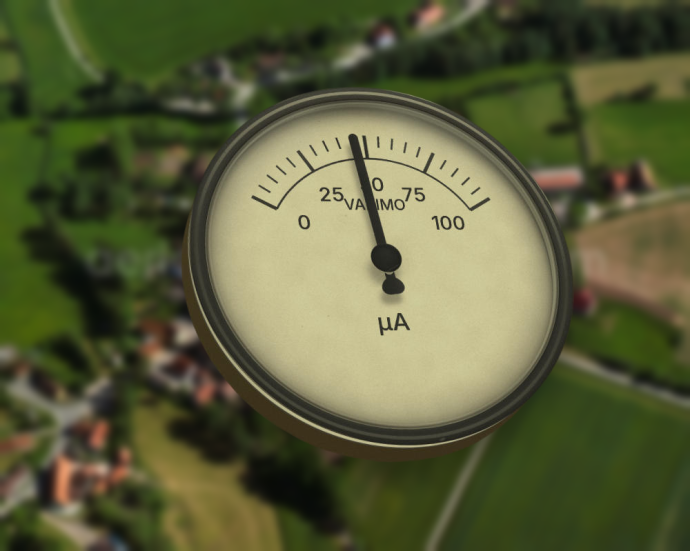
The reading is 45 µA
